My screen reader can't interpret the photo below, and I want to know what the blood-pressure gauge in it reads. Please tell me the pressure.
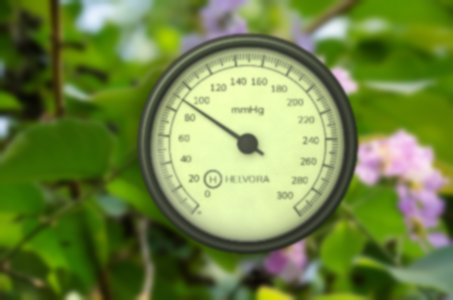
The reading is 90 mmHg
